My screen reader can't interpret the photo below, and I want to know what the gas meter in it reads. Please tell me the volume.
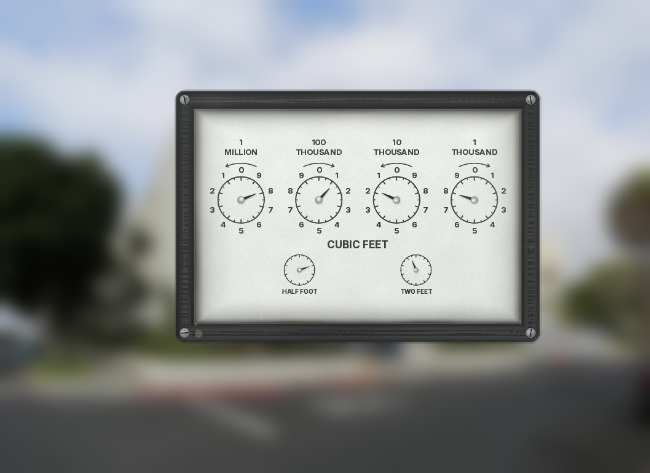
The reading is 811800 ft³
